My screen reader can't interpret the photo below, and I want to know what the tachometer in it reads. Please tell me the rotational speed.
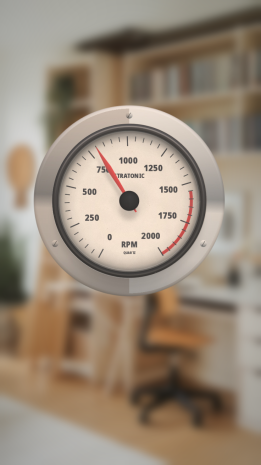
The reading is 800 rpm
